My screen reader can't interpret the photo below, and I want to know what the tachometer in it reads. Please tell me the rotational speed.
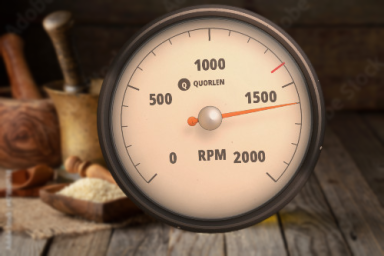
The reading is 1600 rpm
